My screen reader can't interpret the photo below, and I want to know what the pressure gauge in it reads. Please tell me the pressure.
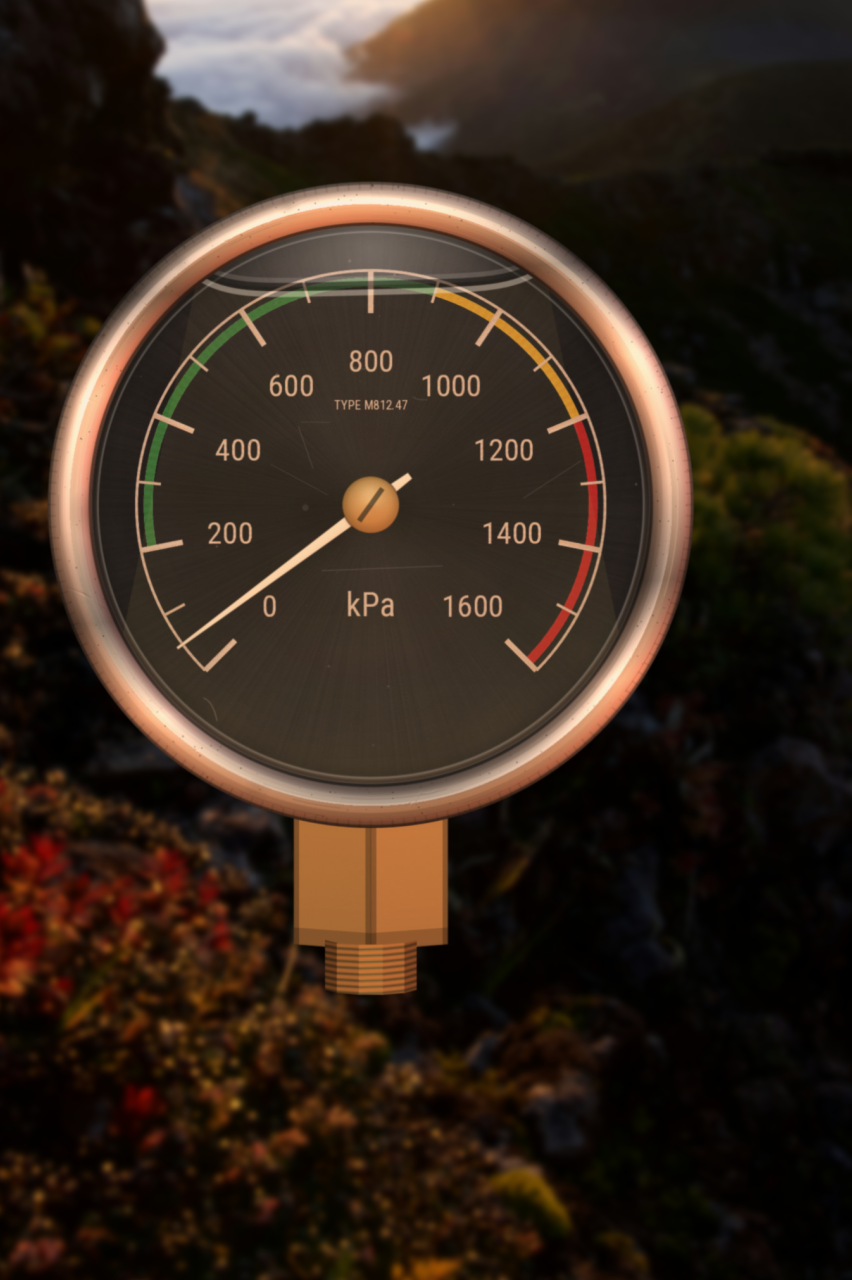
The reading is 50 kPa
